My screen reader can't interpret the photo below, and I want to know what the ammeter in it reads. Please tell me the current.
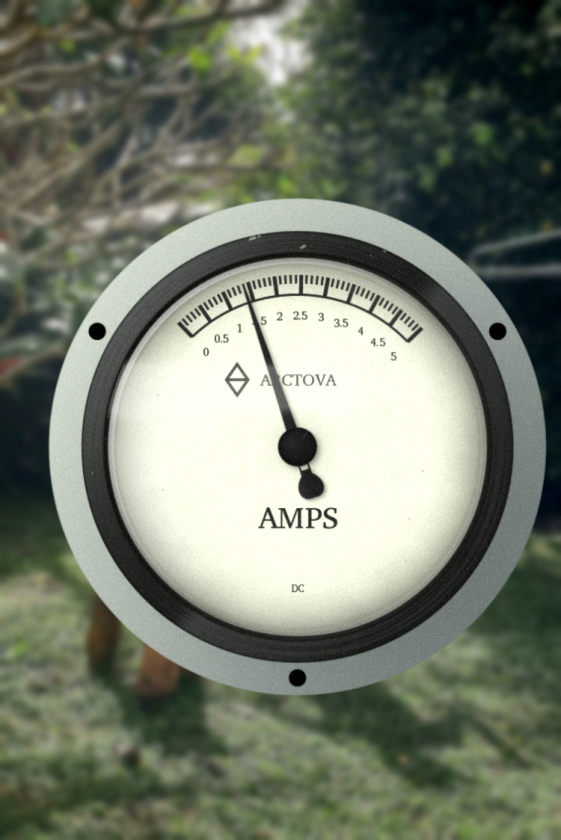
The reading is 1.4 A
